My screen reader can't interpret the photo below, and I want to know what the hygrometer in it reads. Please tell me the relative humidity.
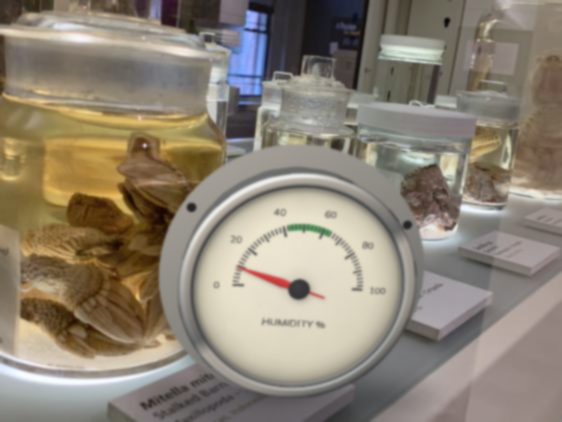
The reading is 10 %
